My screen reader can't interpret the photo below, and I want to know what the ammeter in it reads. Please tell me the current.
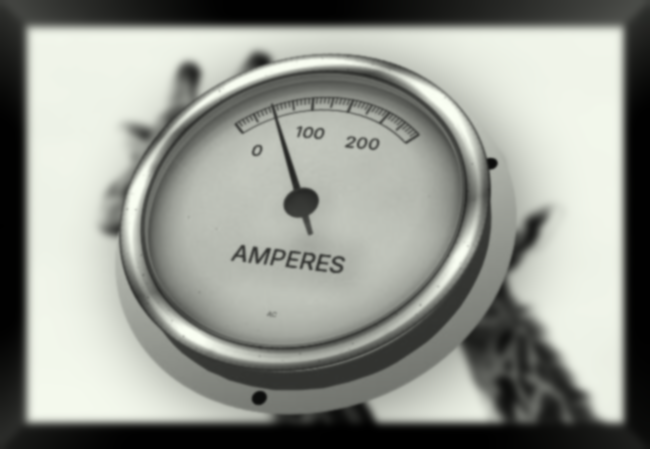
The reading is 50 A
